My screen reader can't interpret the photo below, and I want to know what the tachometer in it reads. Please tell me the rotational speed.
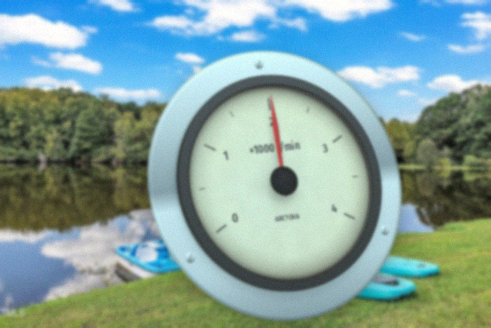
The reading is 2000 rpm
